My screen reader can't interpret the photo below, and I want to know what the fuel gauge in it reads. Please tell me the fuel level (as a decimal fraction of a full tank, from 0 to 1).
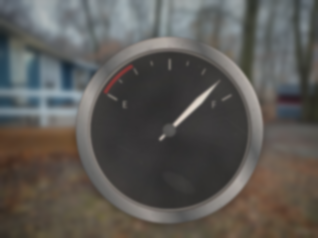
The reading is 0.875
